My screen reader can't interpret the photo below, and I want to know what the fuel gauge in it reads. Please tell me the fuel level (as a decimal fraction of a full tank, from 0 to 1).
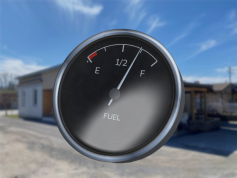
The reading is 0.75
